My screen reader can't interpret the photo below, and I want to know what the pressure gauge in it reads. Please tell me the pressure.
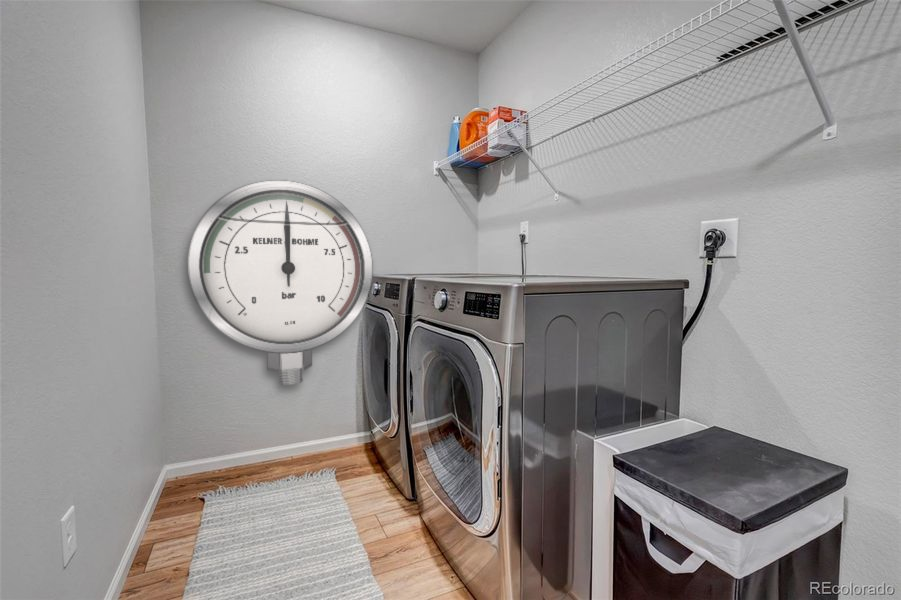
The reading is 5 bar
